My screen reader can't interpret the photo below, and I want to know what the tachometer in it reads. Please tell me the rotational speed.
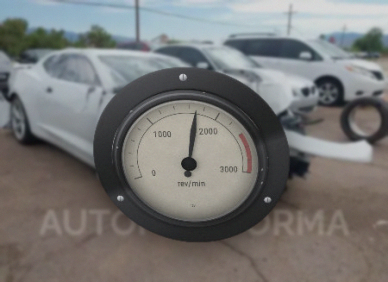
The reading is 1700 rpm
